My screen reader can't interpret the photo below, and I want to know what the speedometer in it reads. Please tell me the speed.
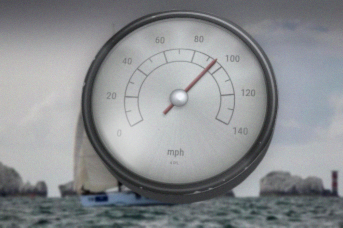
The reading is 95 mph
